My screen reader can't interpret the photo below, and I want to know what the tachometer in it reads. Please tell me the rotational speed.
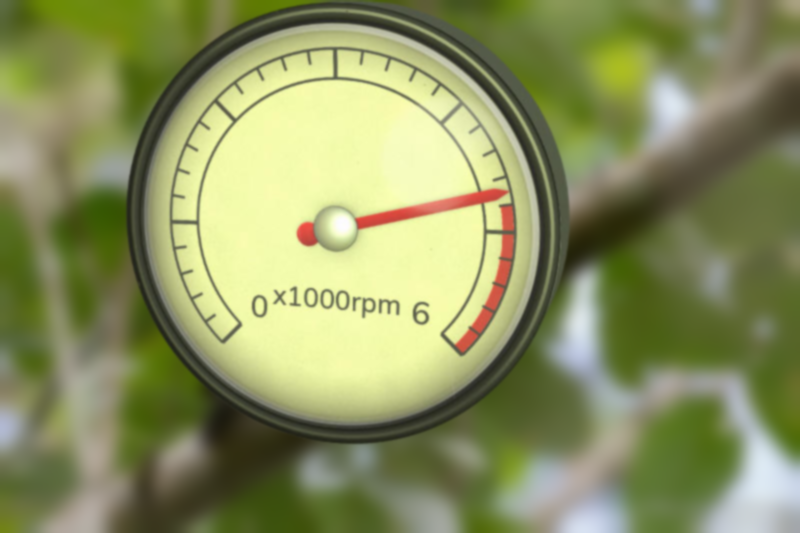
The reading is 4700 rpm
